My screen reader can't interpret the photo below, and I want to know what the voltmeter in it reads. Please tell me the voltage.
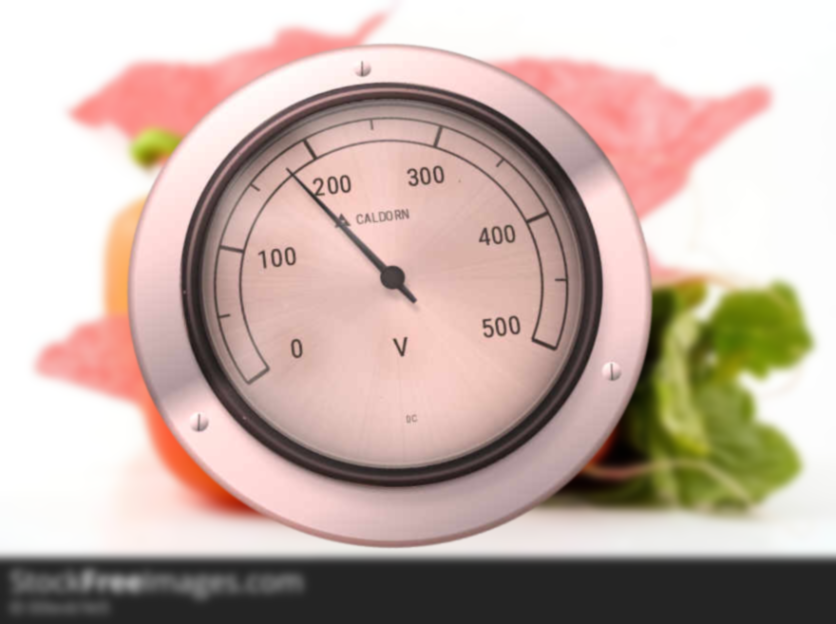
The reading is 175 V
